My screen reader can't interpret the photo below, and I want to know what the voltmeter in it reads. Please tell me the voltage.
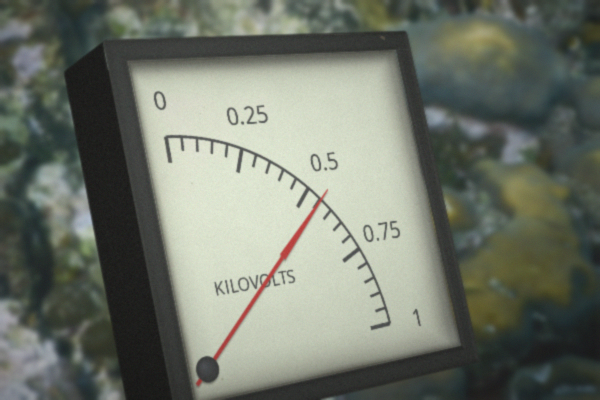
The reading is 0.55 kV
